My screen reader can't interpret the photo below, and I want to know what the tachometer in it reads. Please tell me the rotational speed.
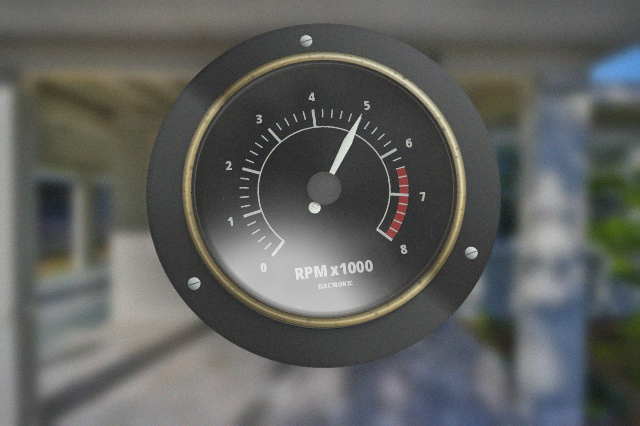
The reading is 5000 rpm
